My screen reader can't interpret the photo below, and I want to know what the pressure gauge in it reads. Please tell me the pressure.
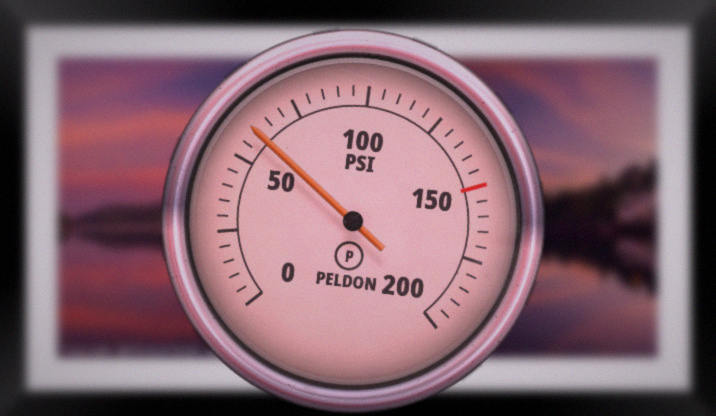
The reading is 60 psi
